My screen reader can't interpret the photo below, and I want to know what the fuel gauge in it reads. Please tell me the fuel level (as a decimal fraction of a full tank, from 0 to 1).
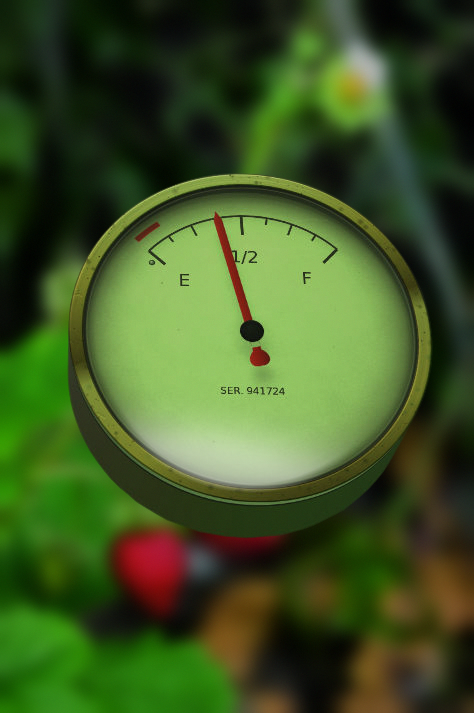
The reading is 0.375
